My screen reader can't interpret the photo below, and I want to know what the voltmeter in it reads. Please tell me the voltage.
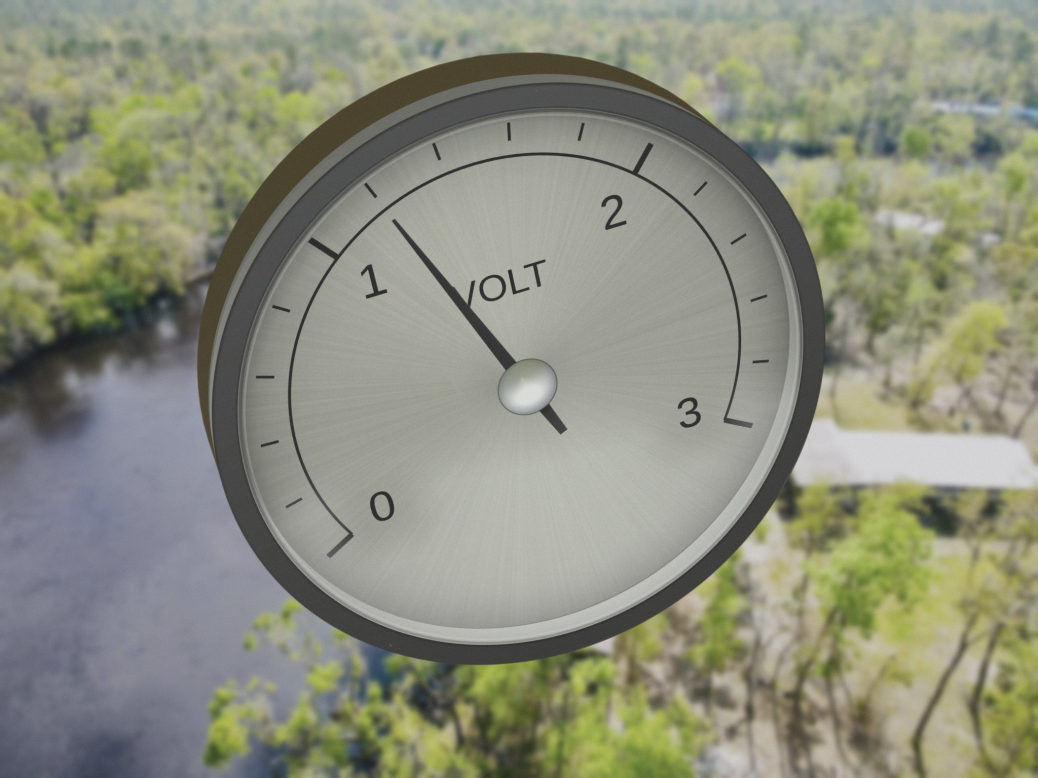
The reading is 1.2 V
